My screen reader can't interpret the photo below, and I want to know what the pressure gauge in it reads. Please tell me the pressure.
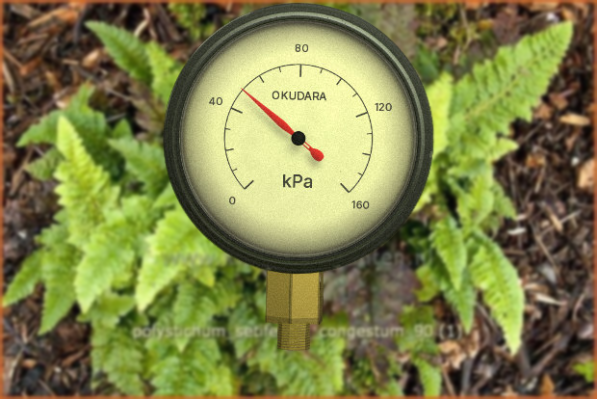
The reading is 50 kPa
